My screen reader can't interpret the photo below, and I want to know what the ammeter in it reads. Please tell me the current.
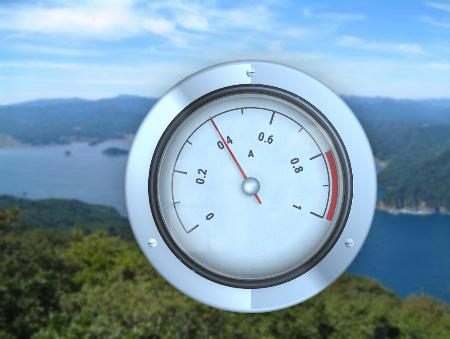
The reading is 0.4 A
